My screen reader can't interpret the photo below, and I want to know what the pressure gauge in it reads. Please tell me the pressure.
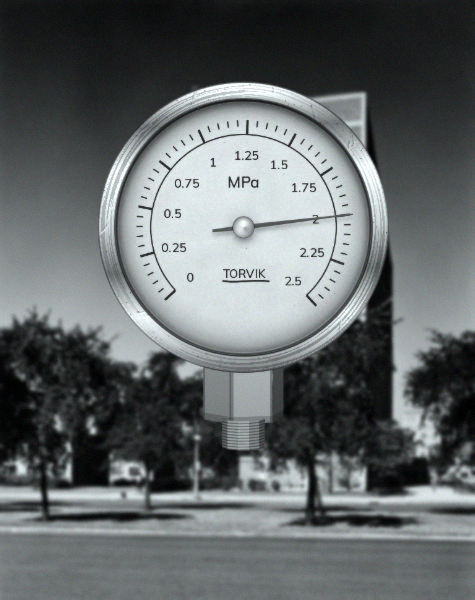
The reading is 2 MPa
